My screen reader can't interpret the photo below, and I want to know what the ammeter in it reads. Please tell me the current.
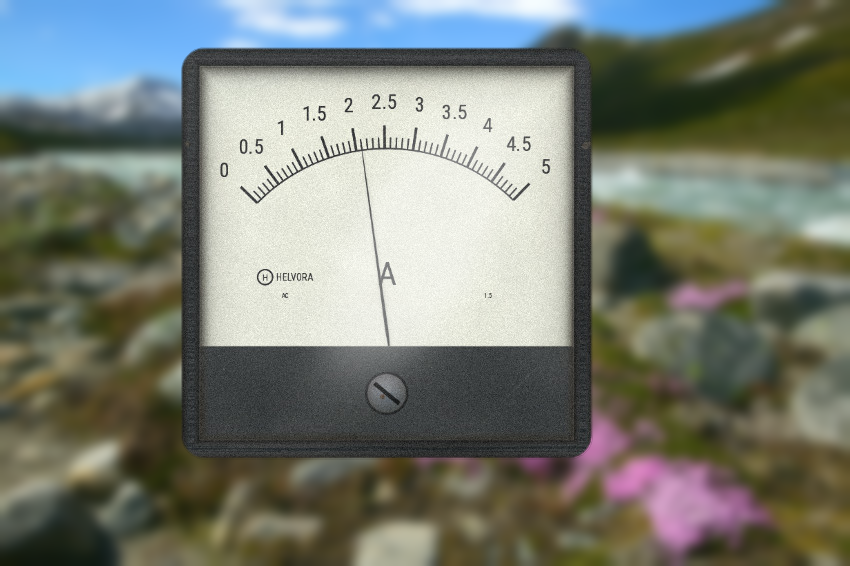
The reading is 2.1 A
